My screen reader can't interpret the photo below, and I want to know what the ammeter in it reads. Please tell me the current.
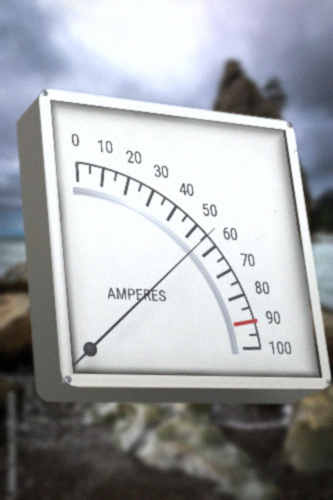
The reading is 55 A
